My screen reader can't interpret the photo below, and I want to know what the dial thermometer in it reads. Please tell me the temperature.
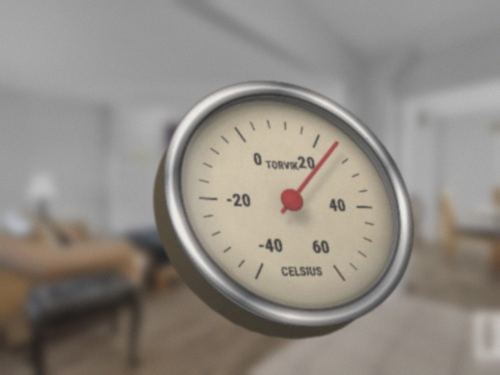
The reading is 24 °C
